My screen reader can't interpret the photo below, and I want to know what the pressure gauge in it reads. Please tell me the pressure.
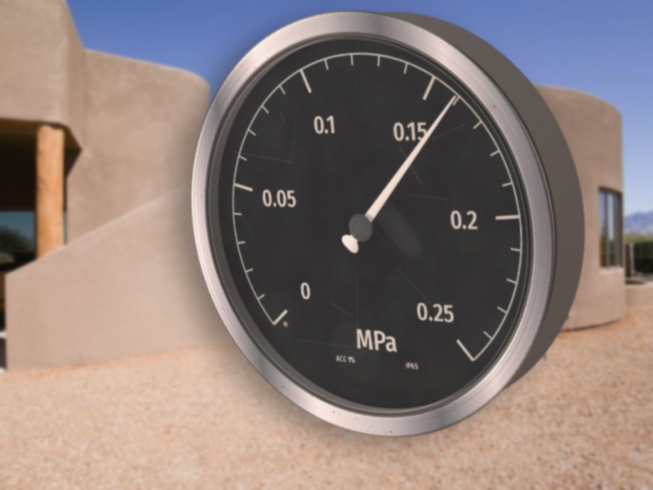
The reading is 0.16 MPa
